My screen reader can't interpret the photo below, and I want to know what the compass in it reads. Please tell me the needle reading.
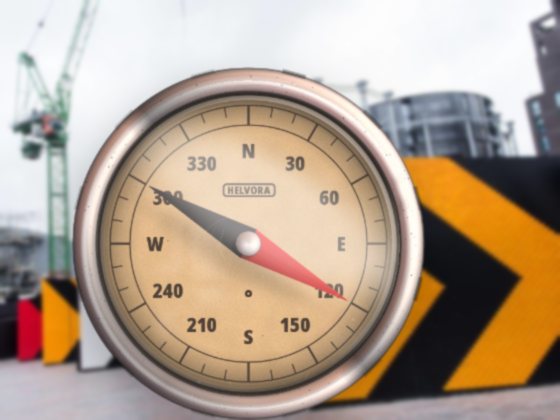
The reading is 120 °
